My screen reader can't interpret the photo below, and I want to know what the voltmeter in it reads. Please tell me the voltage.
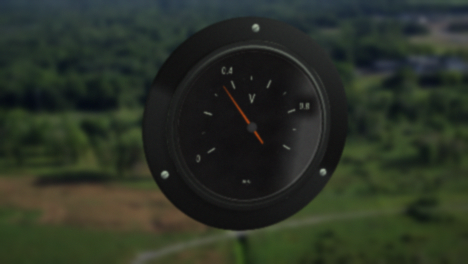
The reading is 0.35 V
